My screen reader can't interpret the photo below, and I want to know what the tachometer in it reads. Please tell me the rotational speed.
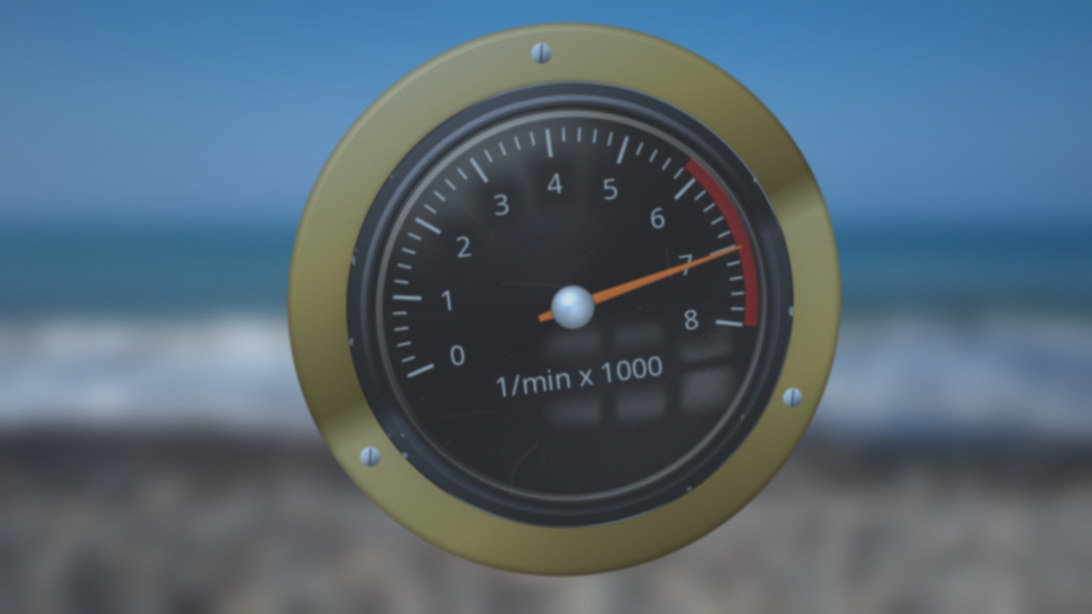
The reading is 7000 rpm
